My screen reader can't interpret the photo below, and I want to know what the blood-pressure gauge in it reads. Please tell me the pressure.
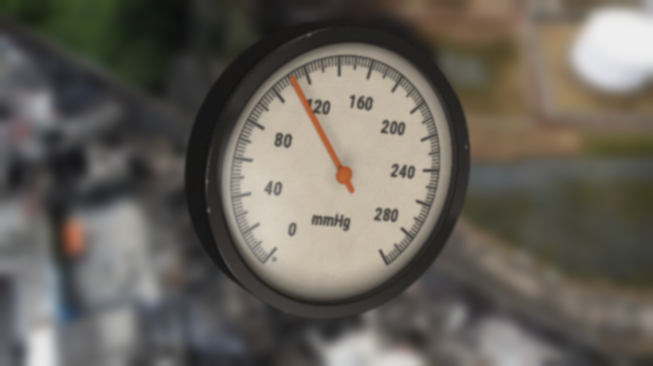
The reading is 110 mmHg
